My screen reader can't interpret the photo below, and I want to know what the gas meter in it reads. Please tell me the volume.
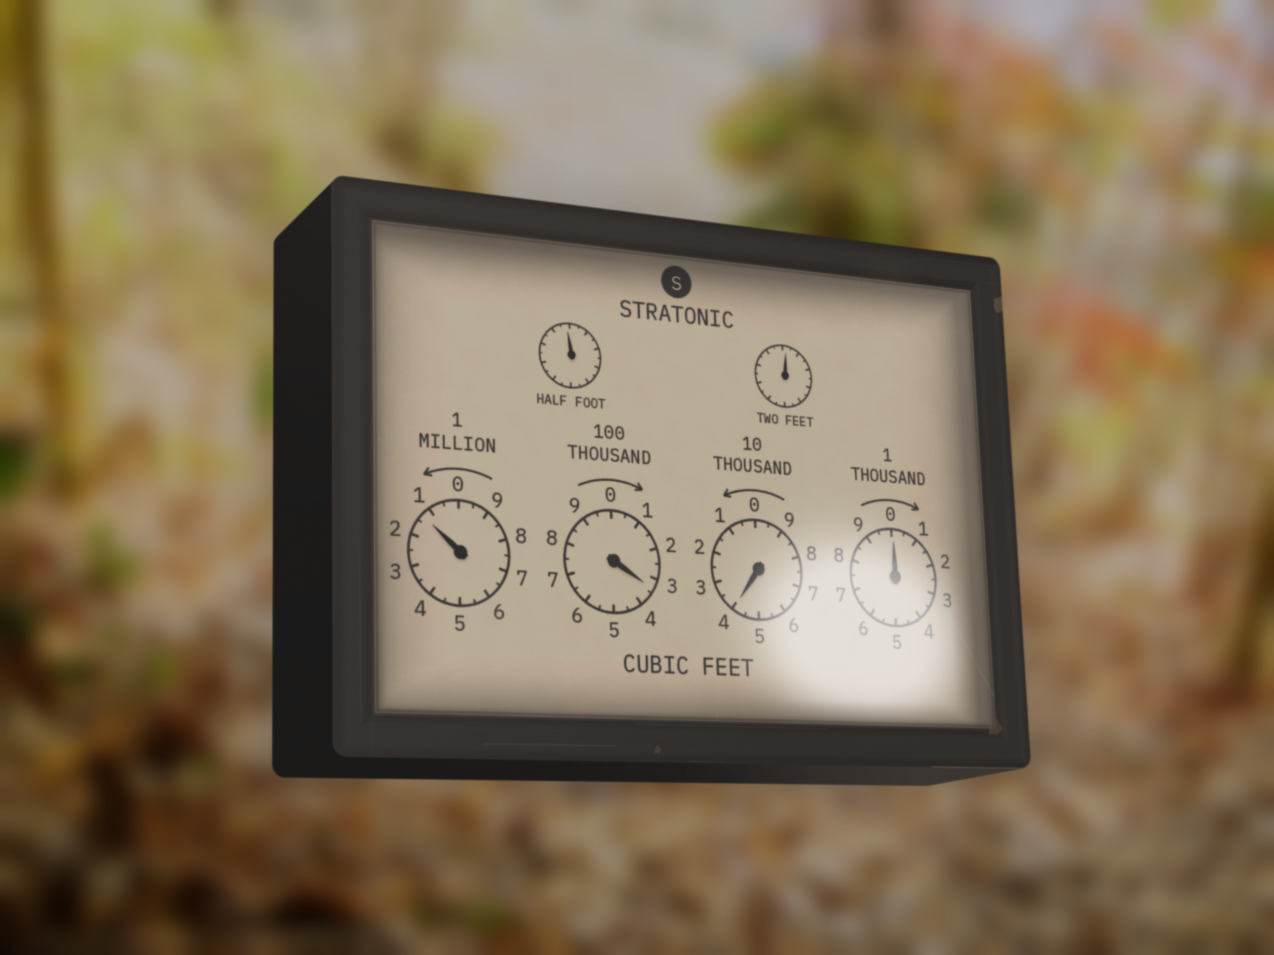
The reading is 134000 ft³
